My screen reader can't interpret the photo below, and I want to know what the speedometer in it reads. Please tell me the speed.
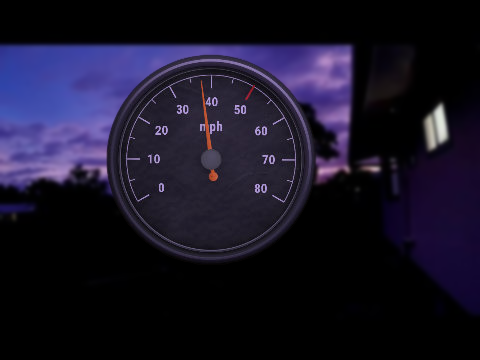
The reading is 37.5 mph
